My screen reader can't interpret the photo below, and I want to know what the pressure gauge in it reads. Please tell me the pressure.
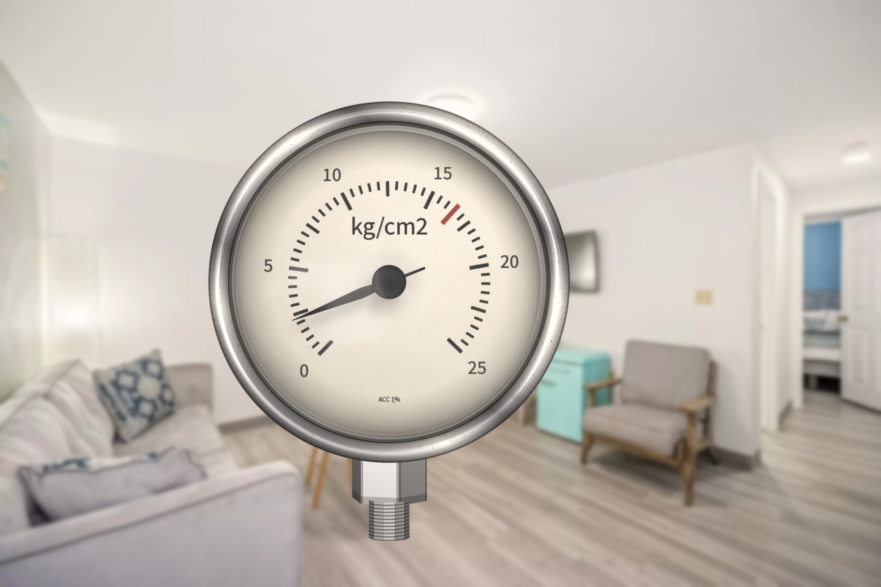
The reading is 2.25 kg/cm²
